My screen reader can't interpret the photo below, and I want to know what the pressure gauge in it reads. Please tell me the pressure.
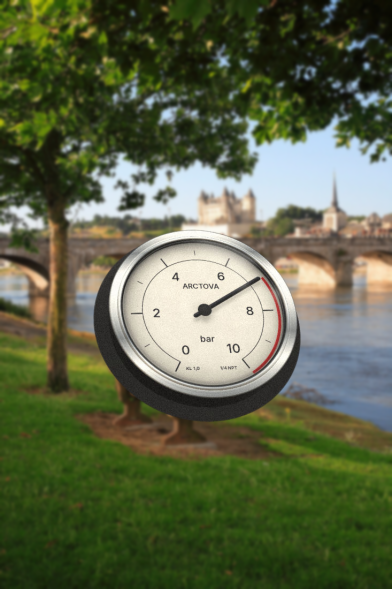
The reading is 7 bar
